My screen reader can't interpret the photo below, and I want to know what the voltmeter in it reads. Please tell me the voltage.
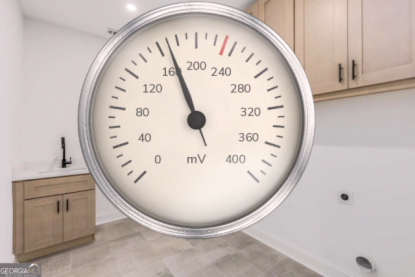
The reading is 170 mV
